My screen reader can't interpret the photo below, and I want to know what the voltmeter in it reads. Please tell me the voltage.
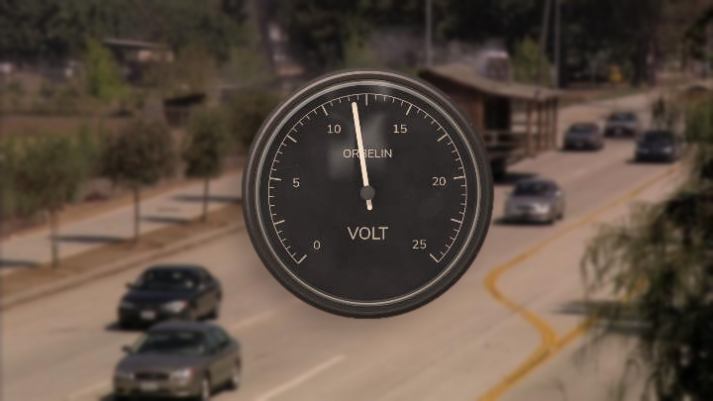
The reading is 11.75 V
